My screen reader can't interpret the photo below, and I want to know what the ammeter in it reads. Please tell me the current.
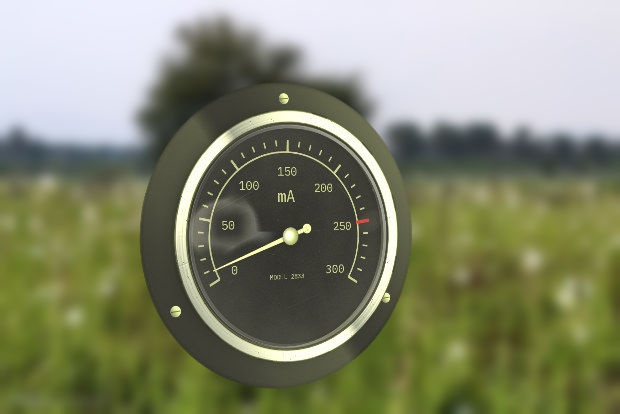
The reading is 10 mA
